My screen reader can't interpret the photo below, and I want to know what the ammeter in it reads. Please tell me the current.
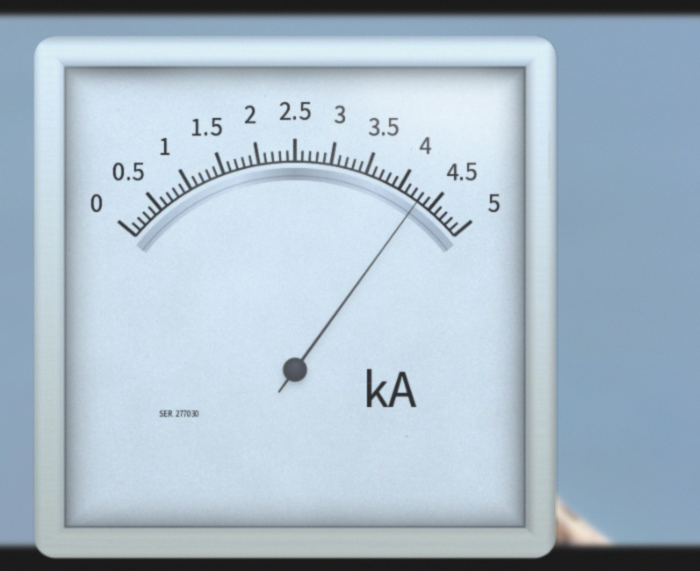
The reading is 4.3 kA
